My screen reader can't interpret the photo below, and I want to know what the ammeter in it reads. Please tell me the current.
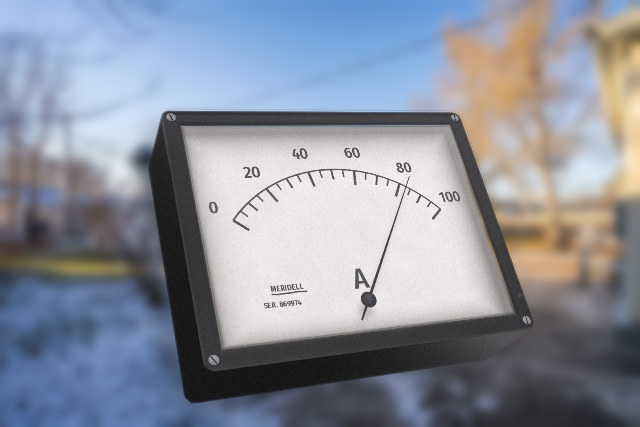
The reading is 82.5 A
